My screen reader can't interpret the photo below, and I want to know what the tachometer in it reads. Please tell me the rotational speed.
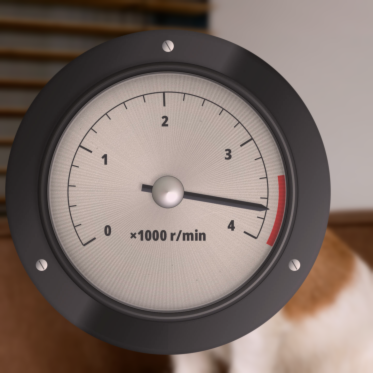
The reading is 3700 rpm
